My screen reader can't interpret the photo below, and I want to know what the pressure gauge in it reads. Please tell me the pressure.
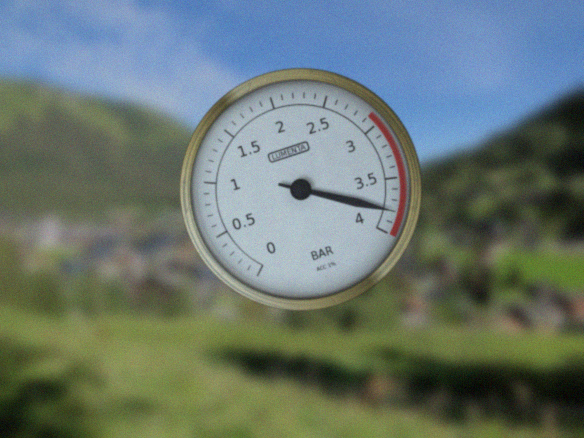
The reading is 3.8 bar
